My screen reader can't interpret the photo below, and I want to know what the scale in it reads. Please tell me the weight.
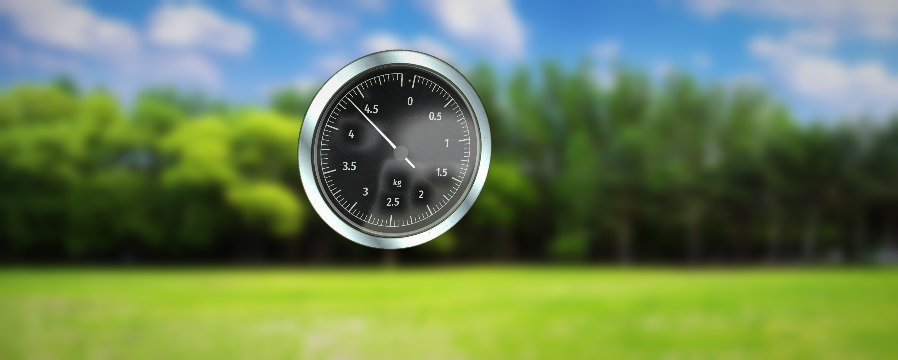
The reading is 4.35 kg
